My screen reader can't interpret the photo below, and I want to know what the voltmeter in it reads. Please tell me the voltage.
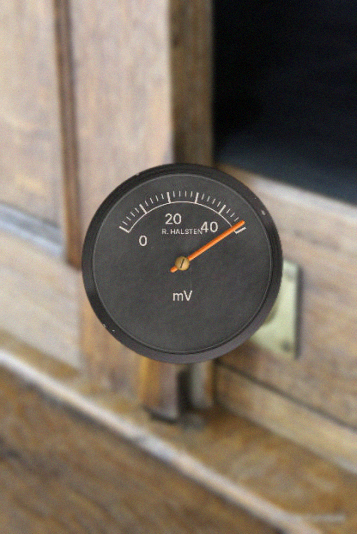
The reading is 48 mV
